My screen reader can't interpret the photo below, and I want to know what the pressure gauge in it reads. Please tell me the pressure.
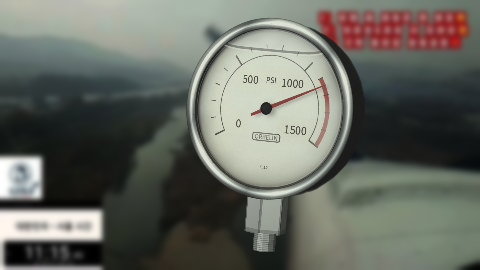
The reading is 1150 psi
